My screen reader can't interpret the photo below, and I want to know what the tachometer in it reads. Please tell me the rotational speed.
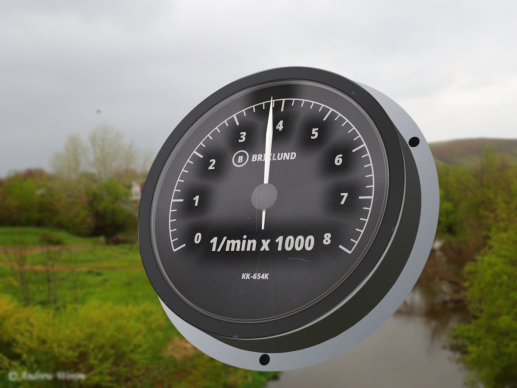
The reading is 3800 rpm
